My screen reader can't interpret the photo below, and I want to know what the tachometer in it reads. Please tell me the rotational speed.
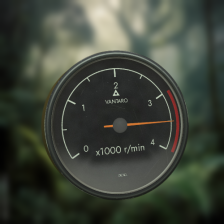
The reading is 3500 rpm
